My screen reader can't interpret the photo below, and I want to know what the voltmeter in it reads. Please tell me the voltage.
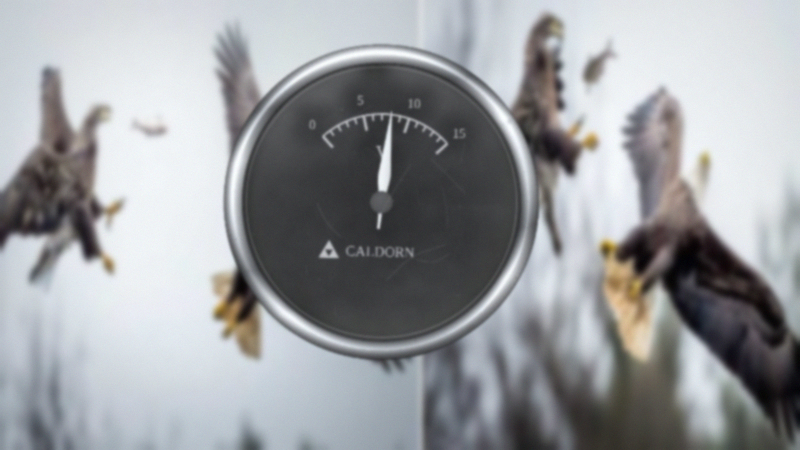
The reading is 8 V
